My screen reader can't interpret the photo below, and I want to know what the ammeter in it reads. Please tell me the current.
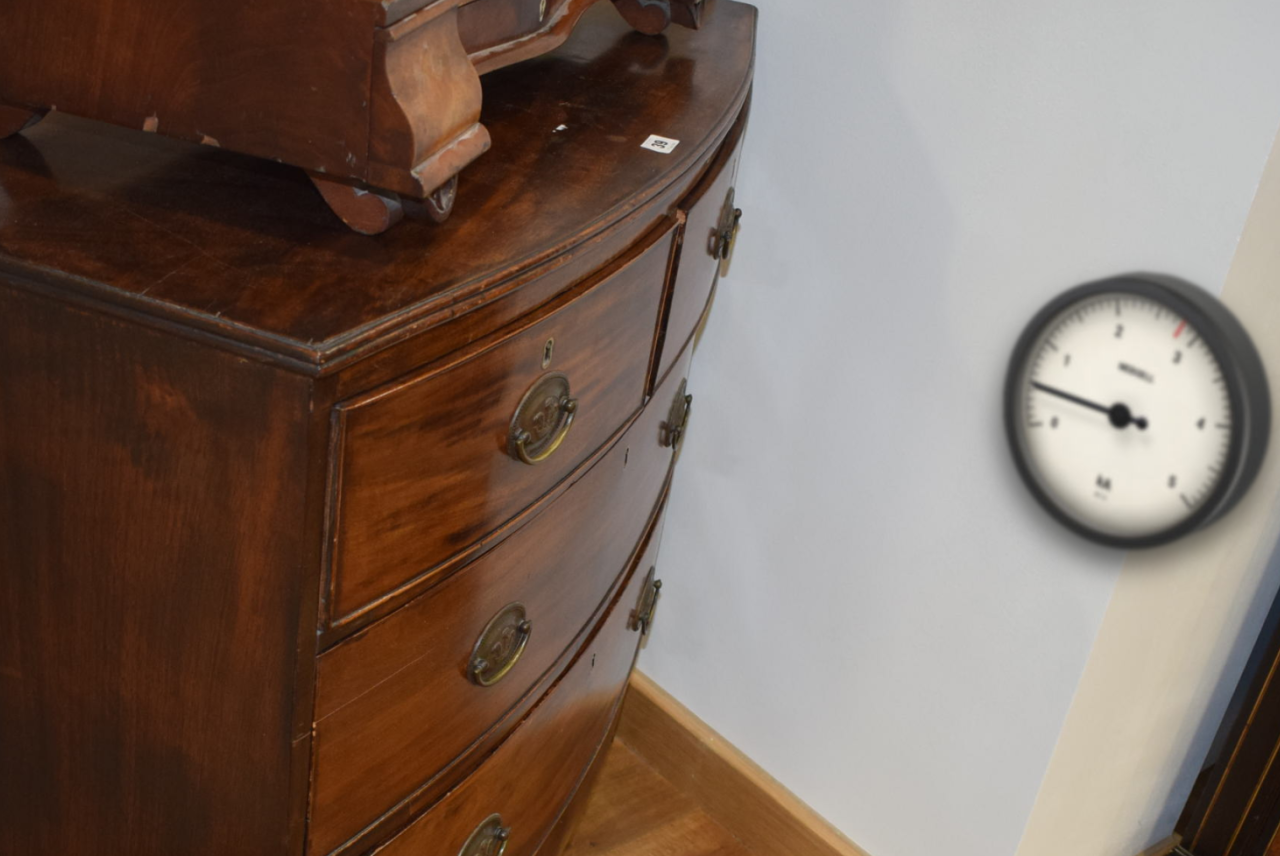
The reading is 0.5 kA
